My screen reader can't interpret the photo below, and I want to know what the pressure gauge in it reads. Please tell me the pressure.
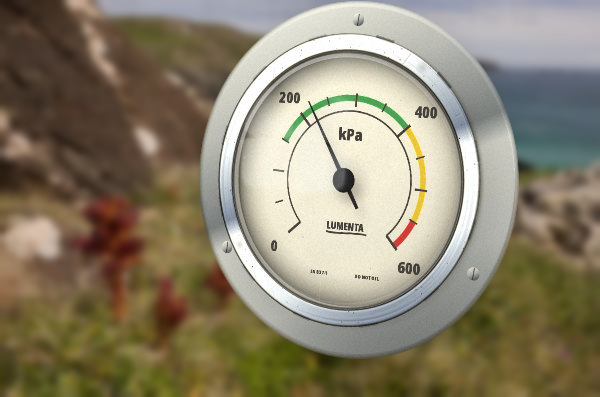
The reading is 225 kPa
